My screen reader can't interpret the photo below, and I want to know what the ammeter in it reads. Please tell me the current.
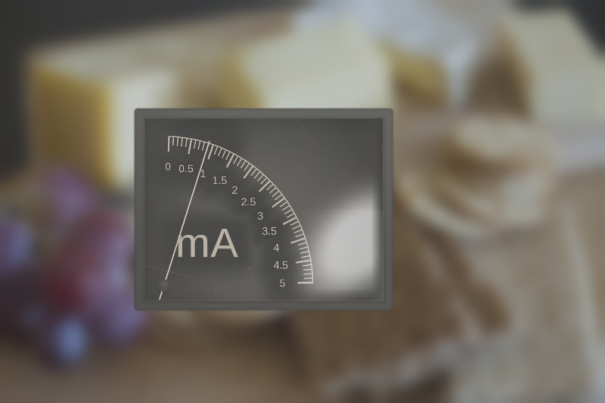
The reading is 0.9 mA
